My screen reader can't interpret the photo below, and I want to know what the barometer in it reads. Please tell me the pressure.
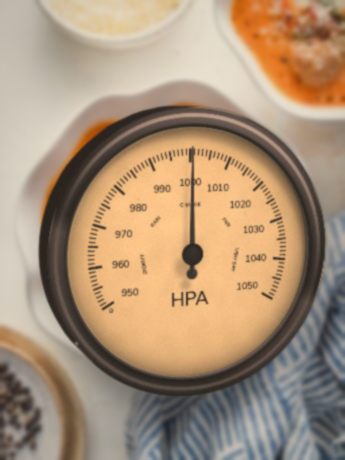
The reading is 1000 hPa
